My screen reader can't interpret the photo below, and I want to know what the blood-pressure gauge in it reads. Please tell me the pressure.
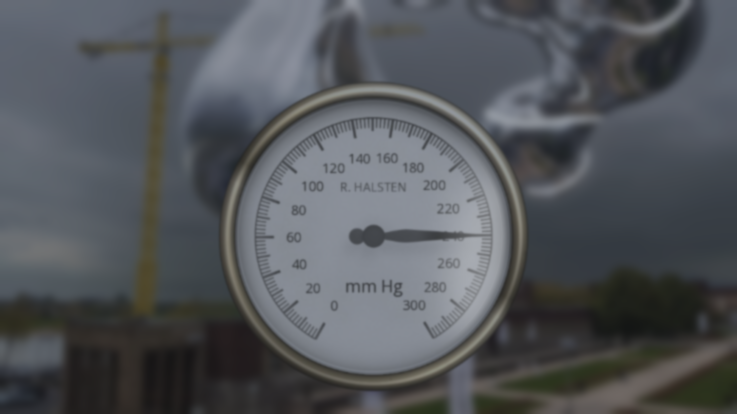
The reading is 240 mmHg
